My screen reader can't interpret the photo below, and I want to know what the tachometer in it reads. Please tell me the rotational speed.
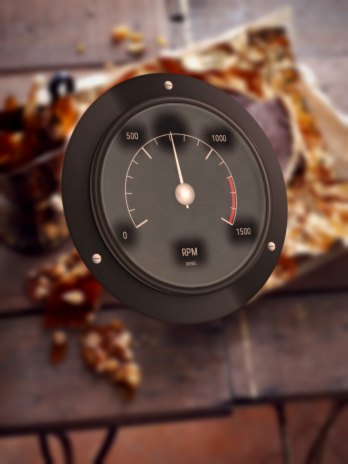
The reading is 700 rpm
